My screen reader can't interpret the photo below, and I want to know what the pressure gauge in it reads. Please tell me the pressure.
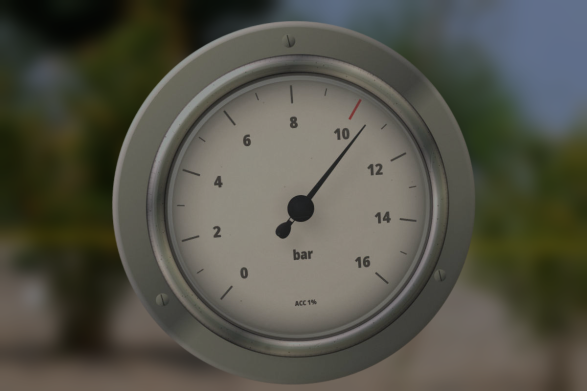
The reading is 10.5 bar
